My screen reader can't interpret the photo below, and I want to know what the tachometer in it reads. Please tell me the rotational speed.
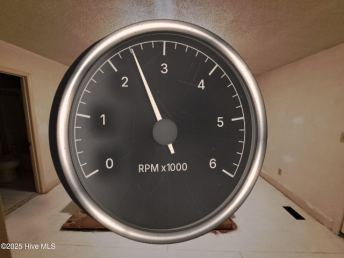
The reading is 2400 rpm
